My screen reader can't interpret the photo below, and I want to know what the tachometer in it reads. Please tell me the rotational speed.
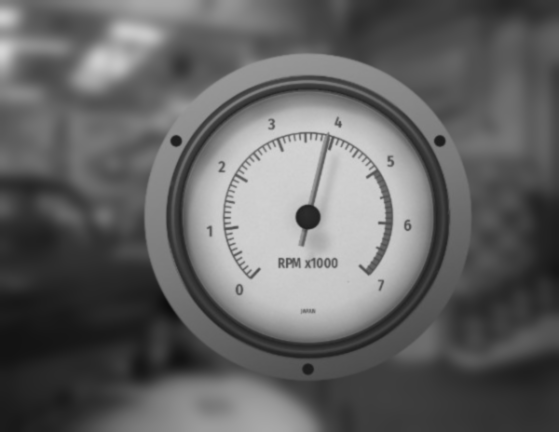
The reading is 3900 rpm
